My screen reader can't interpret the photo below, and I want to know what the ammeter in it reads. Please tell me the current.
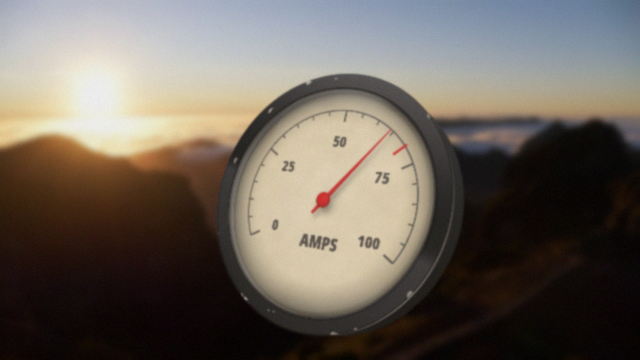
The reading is 65 A
